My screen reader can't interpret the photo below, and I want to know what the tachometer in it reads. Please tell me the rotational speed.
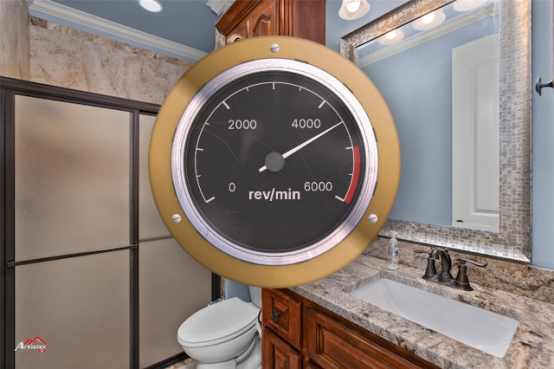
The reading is 4500 rpm
